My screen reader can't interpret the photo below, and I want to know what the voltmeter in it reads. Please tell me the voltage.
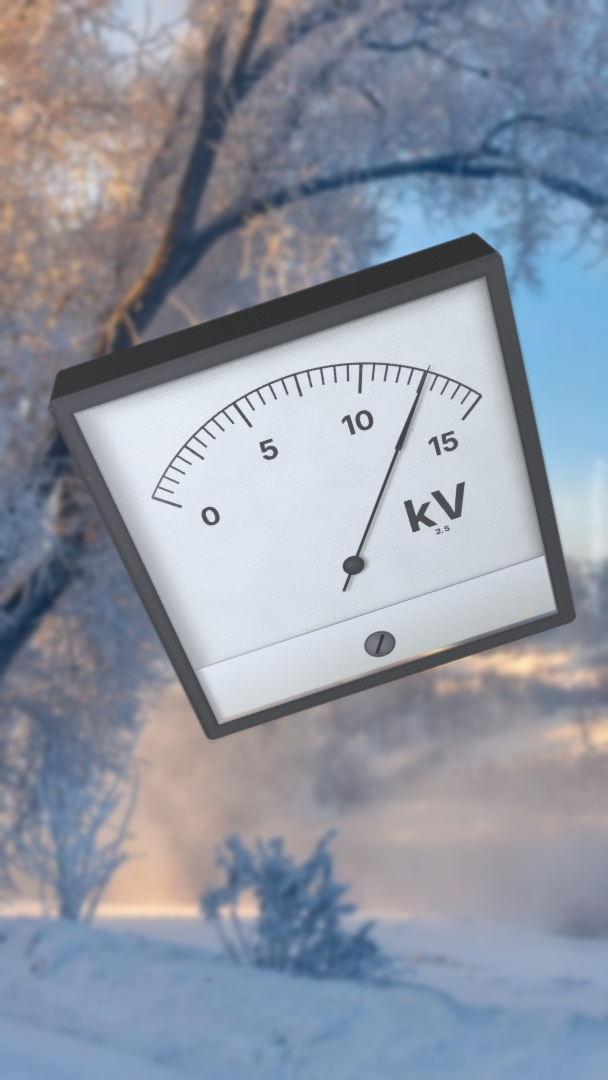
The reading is 12.5 kV
